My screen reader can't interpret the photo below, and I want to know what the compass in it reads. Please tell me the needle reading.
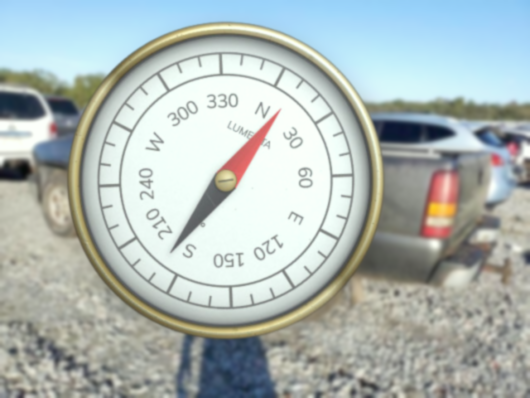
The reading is 10 °
